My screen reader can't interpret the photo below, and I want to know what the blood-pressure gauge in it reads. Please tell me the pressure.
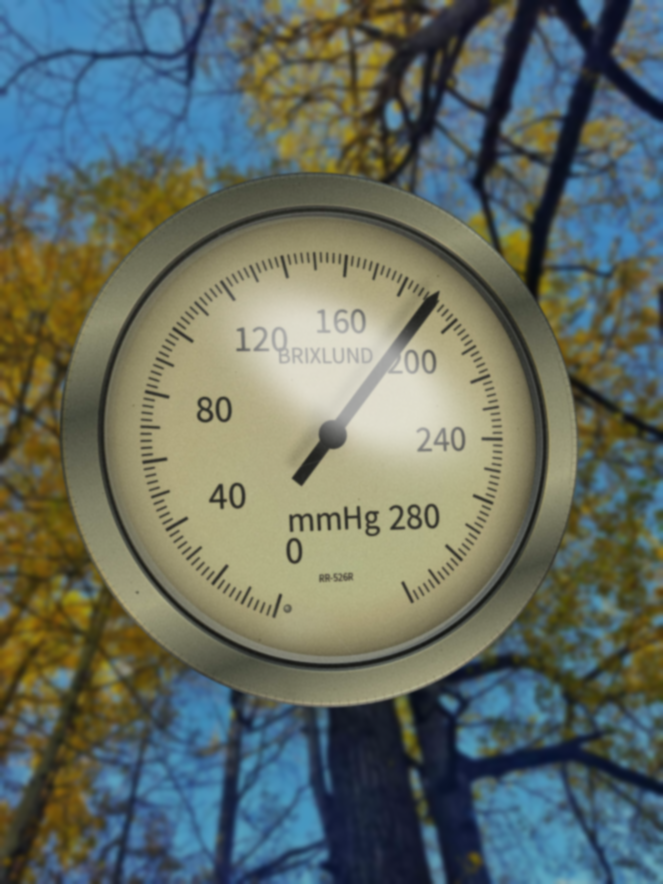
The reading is 190 mmHg
